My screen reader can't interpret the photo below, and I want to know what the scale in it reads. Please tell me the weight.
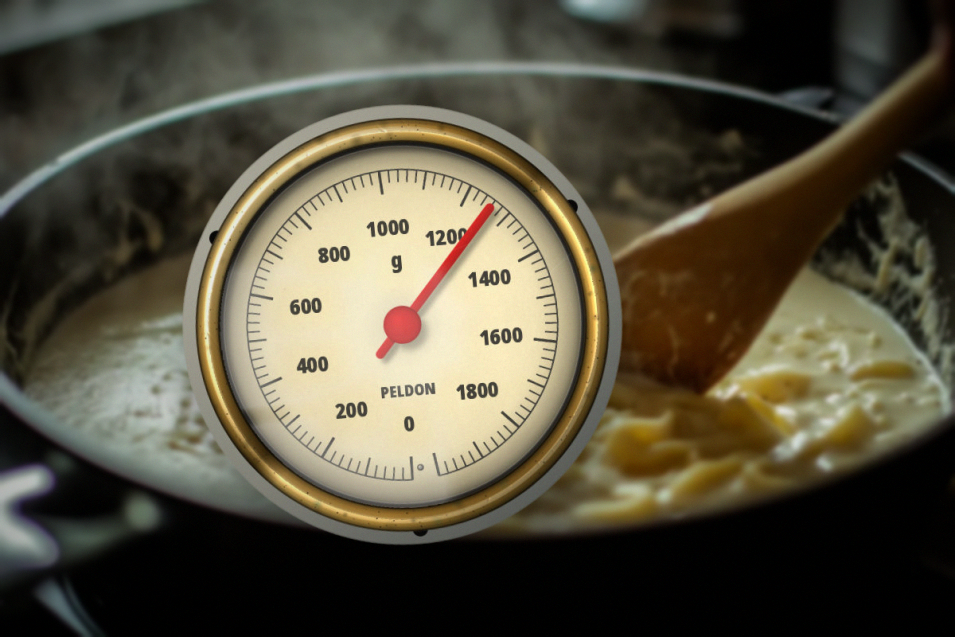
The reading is 1260 g
